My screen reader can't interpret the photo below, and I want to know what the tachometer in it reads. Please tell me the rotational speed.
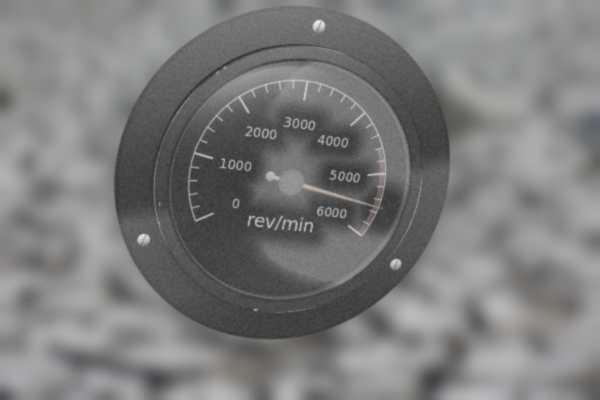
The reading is 5500 rpm
